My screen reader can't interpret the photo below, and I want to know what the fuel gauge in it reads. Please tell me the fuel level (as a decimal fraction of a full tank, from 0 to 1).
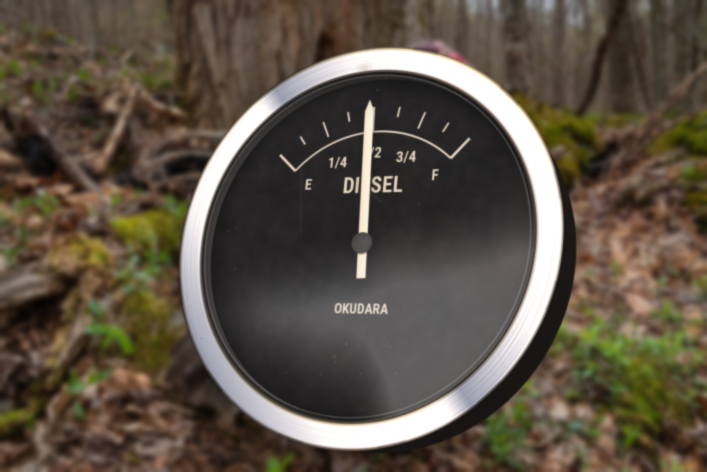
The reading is 0.5
